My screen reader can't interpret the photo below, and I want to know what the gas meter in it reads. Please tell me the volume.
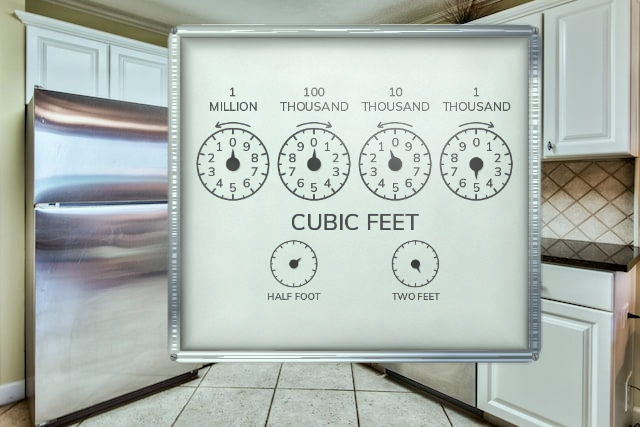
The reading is 500 ft³
